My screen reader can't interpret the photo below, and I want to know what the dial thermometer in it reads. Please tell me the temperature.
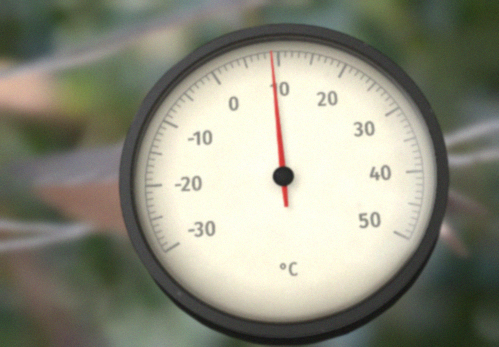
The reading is 9 °C
